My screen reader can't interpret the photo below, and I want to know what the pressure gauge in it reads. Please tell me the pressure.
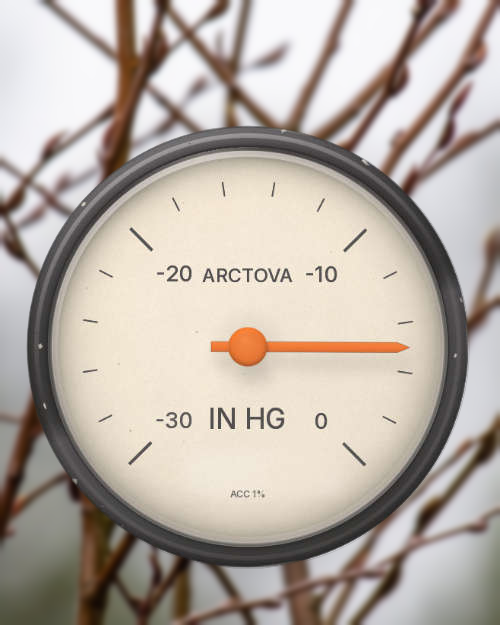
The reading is -5 inHg
